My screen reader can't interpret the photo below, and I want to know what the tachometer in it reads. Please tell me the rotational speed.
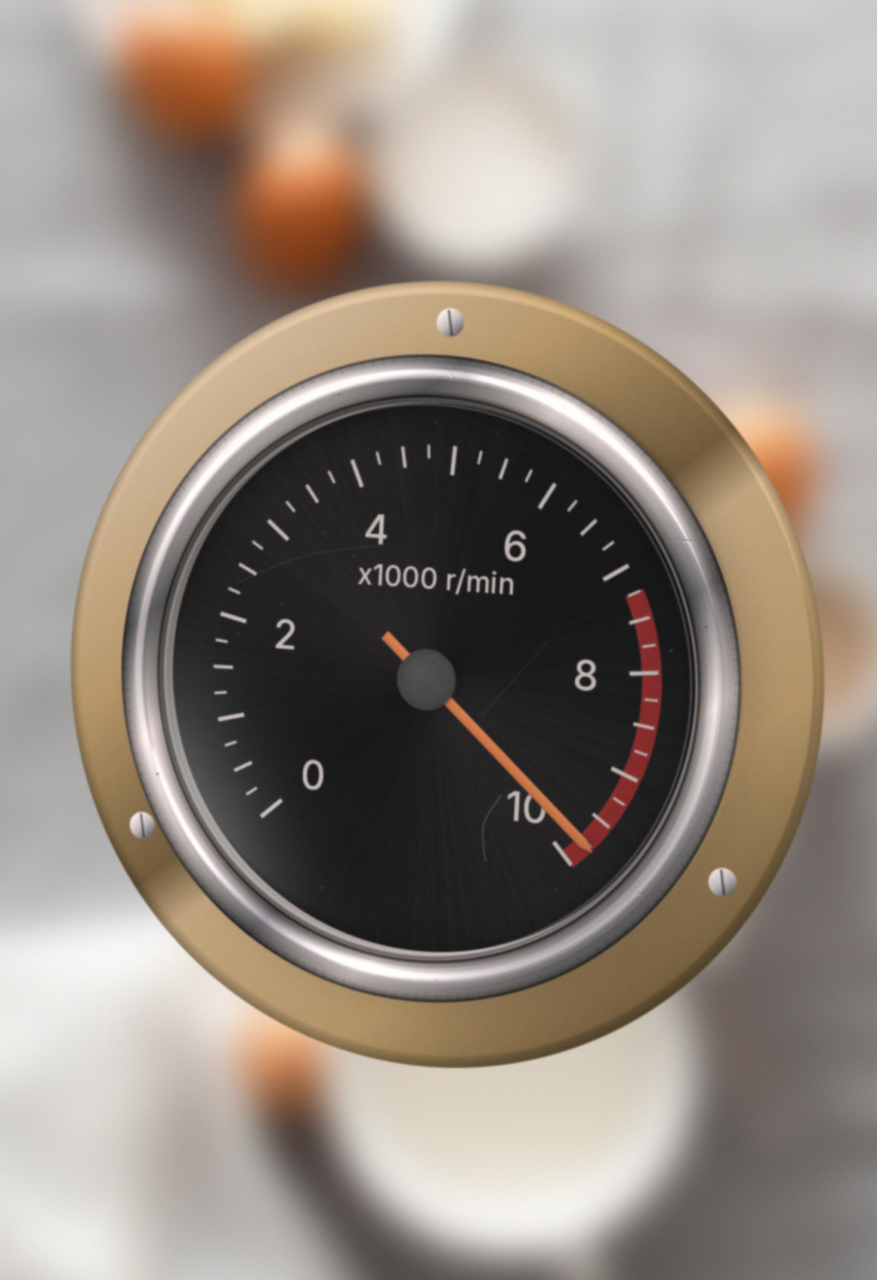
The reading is 9750 rpm
